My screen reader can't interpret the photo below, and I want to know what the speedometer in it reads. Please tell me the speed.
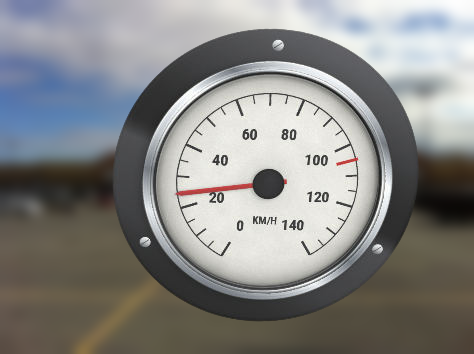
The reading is 25 km/h
